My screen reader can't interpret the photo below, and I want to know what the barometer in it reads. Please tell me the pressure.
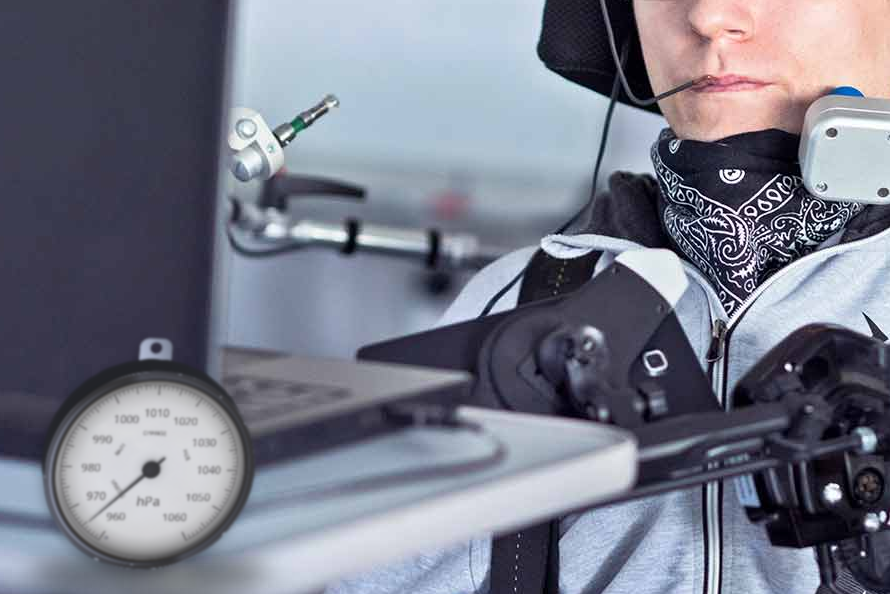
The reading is 965 hPa
